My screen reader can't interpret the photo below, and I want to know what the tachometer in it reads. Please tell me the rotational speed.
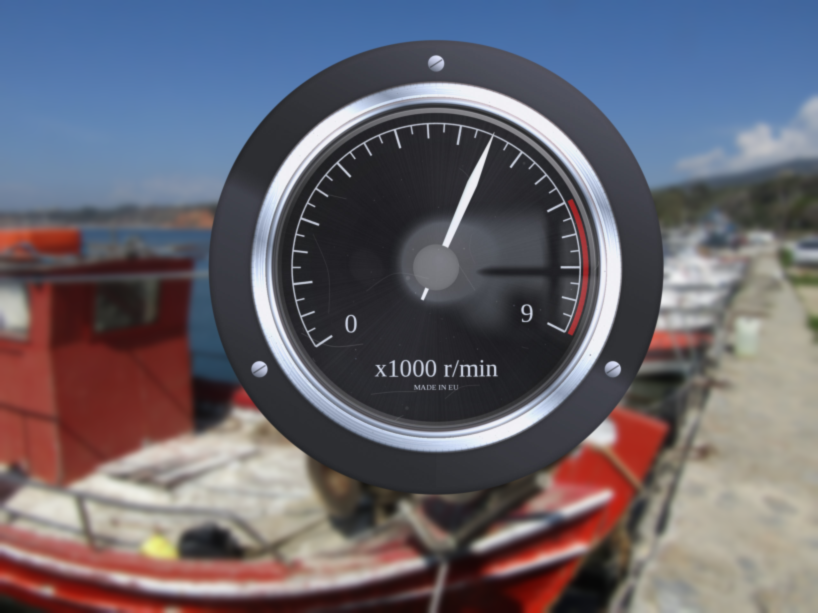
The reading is 5500 rpm
